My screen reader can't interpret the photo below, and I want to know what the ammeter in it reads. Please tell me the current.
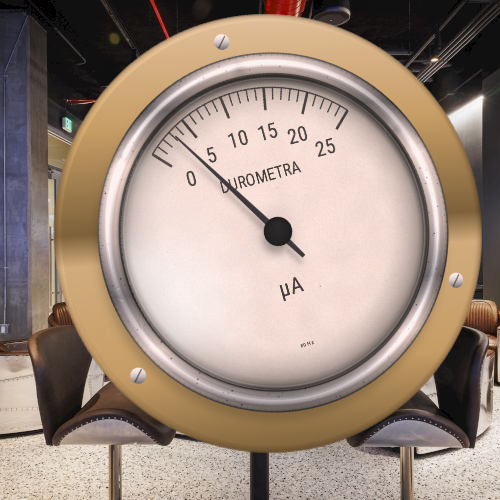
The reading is 3 µA
